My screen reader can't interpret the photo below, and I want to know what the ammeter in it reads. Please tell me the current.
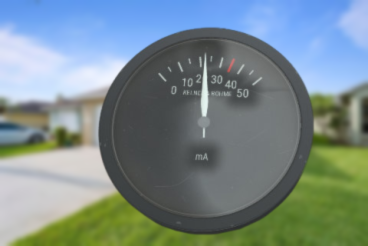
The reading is 22.5 mA
